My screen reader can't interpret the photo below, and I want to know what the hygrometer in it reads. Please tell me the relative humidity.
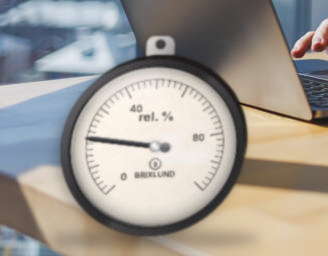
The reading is 20 %
